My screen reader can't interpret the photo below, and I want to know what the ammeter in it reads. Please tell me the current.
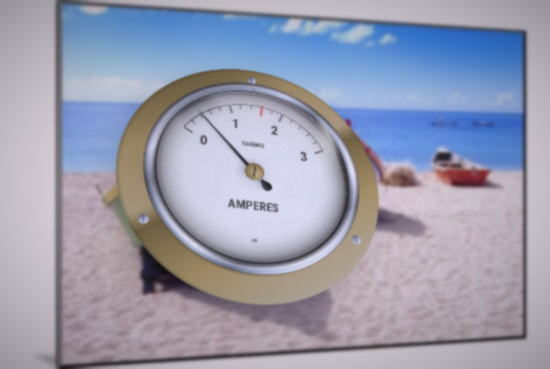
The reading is 0.4 A
